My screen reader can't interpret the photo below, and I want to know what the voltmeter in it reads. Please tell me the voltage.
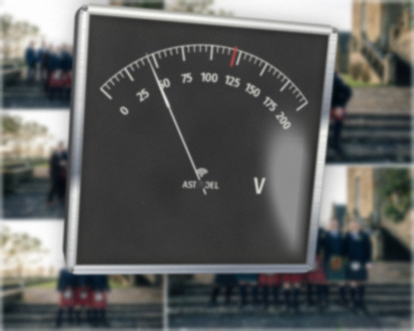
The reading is 45 V
